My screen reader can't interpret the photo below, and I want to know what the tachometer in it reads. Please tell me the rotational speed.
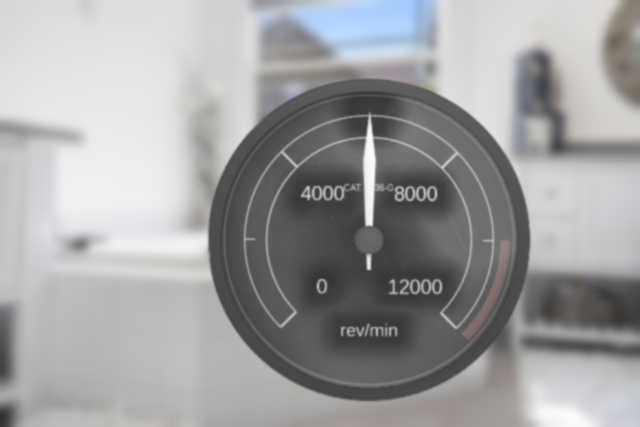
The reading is 6000 rpm
